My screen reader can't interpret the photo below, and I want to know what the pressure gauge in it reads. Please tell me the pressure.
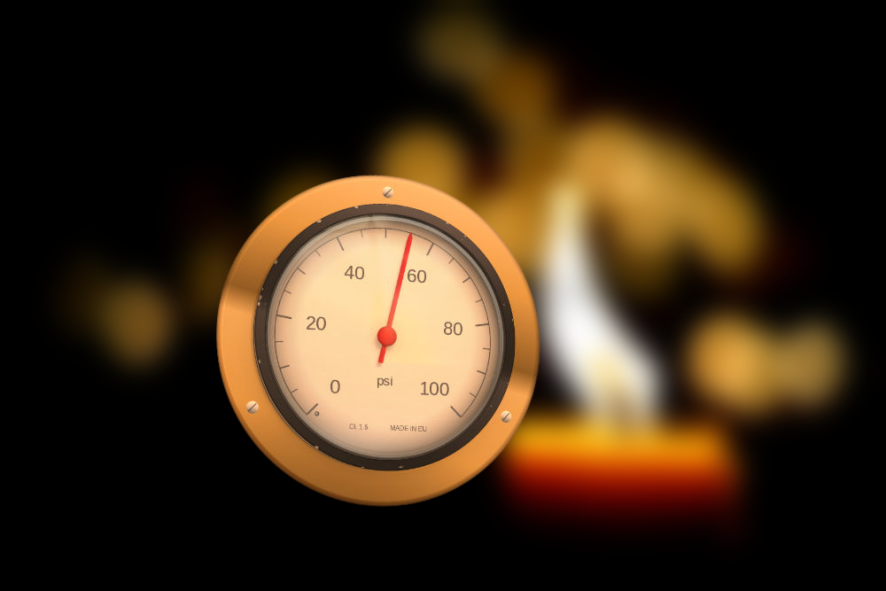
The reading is 55 psi
